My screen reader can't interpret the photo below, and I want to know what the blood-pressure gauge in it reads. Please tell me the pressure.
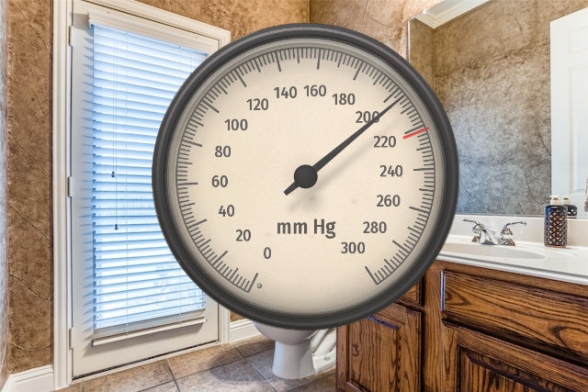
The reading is 204 mmHg
